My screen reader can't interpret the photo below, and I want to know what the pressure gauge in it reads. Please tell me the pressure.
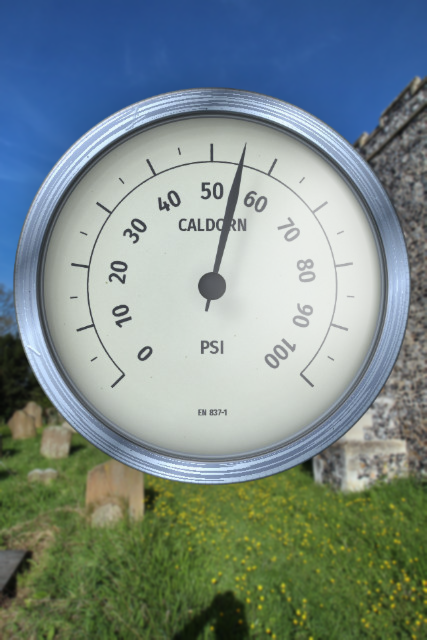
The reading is 55 psi
